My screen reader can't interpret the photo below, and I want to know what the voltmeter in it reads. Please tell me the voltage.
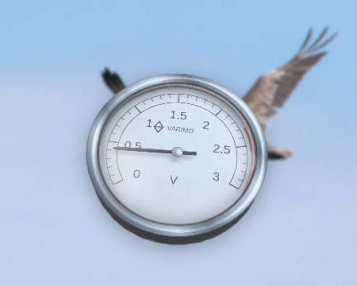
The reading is 0.4 V
